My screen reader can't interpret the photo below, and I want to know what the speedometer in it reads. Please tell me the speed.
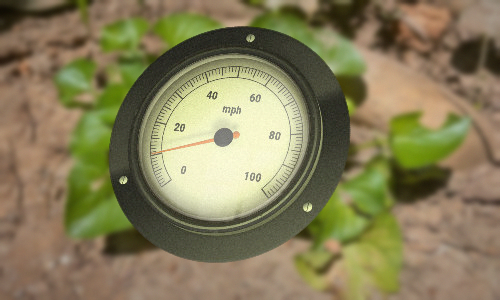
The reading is 10 mph
